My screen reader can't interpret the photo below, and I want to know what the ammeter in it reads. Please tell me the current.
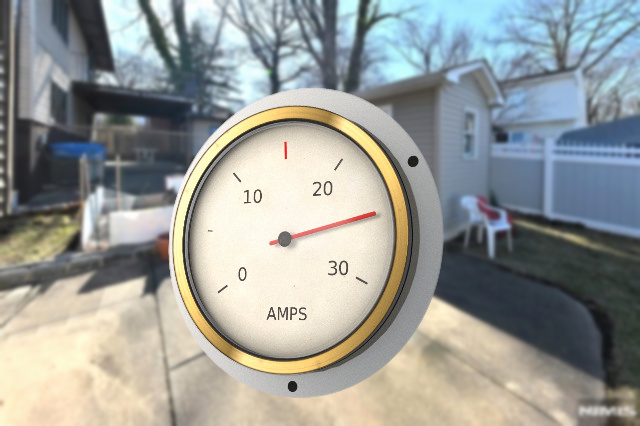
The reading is 25 A
